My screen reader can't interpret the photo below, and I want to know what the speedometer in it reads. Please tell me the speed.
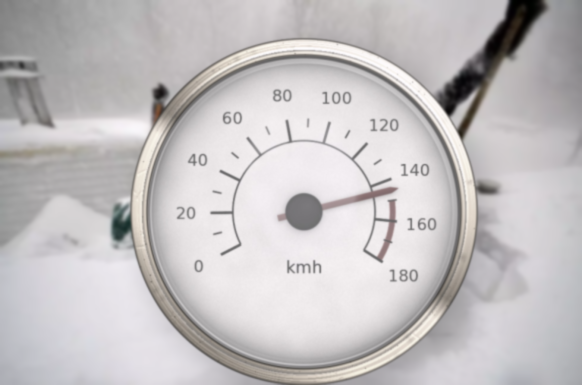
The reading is 145 km/h
